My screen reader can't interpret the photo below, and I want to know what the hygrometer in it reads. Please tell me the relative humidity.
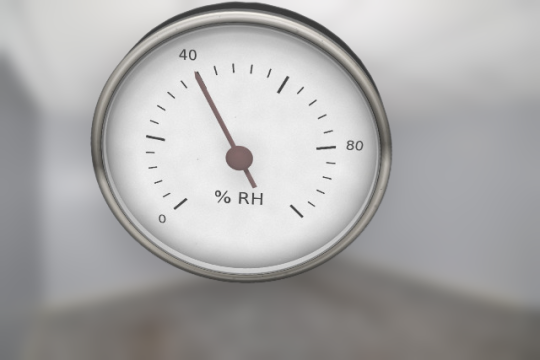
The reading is 40 %
